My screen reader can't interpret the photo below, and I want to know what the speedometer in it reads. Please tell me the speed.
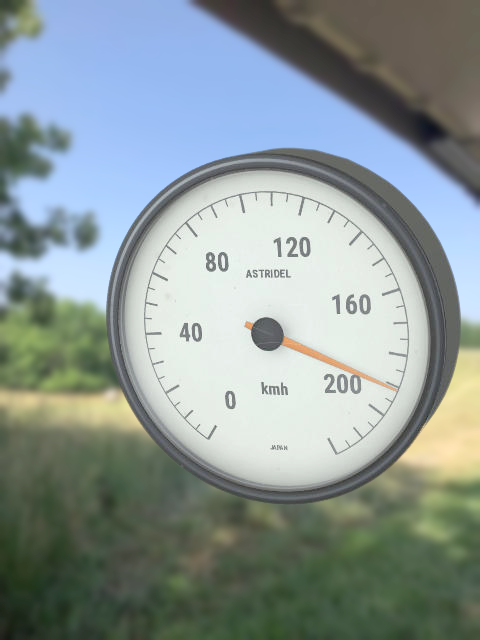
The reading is 190 km/h
